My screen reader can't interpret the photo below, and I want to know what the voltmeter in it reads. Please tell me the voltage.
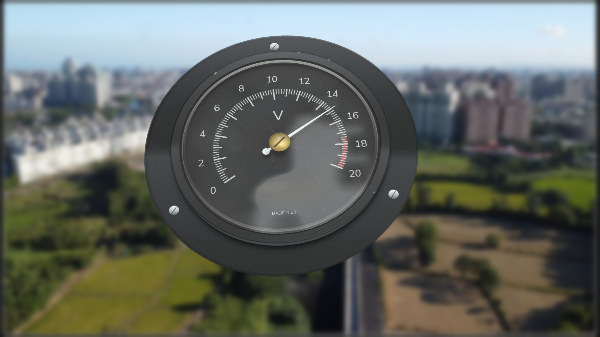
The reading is 15 V
